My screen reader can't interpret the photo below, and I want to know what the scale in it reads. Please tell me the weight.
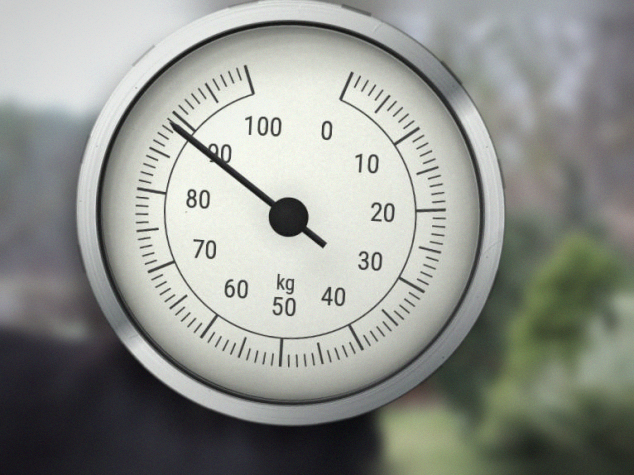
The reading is 89 kg
